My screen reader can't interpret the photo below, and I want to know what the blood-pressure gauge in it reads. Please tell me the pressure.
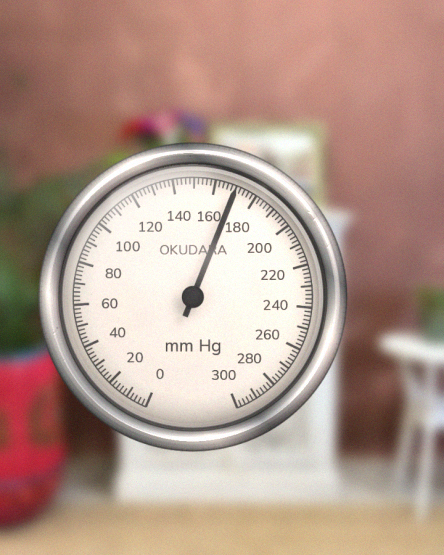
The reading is 170 mmHg
